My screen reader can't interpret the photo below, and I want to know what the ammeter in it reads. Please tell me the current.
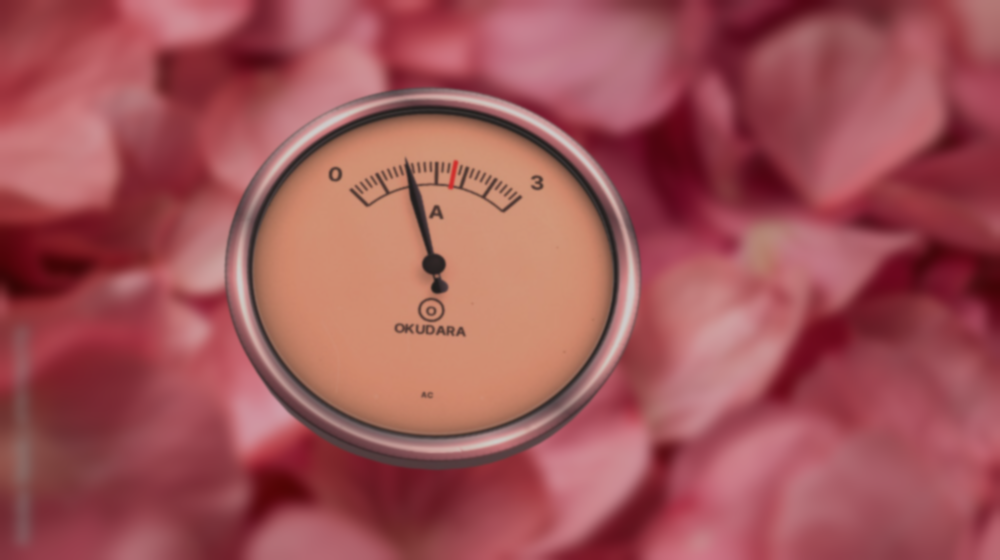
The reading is 1 A
